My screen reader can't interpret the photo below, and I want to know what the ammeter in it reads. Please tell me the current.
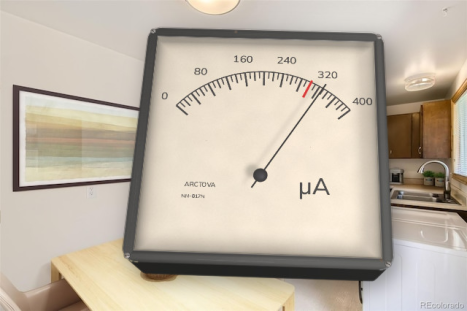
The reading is 330 µA
